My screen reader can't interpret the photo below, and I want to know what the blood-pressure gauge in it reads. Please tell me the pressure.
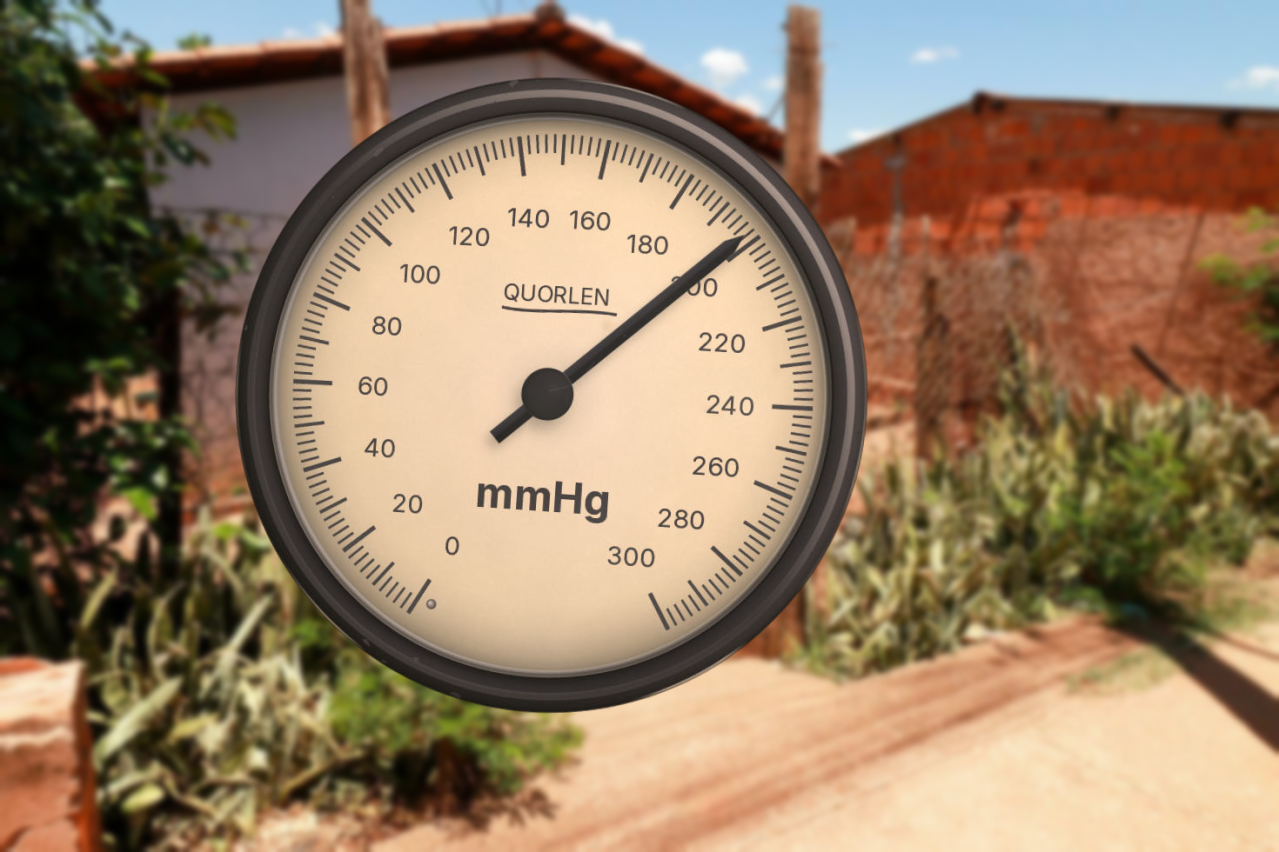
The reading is 198 mmHg
